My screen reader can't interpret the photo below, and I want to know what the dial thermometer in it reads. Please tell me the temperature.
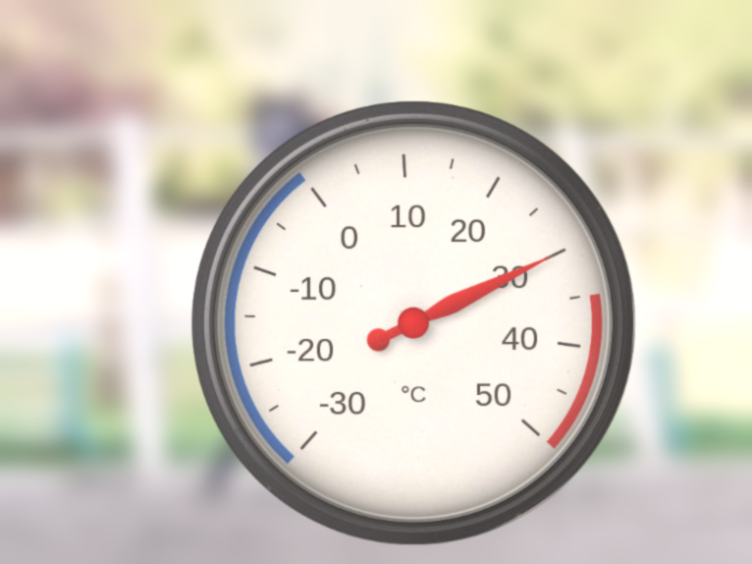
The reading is 30 °C
